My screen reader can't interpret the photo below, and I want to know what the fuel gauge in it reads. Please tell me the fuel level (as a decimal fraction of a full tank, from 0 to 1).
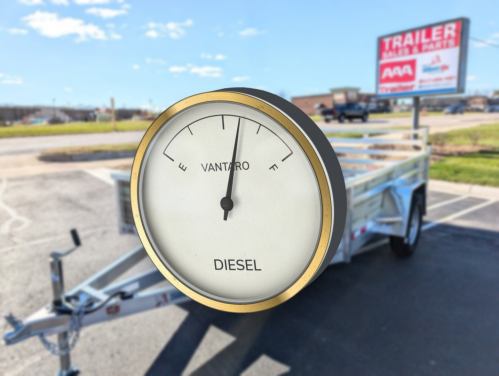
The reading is 0.625
